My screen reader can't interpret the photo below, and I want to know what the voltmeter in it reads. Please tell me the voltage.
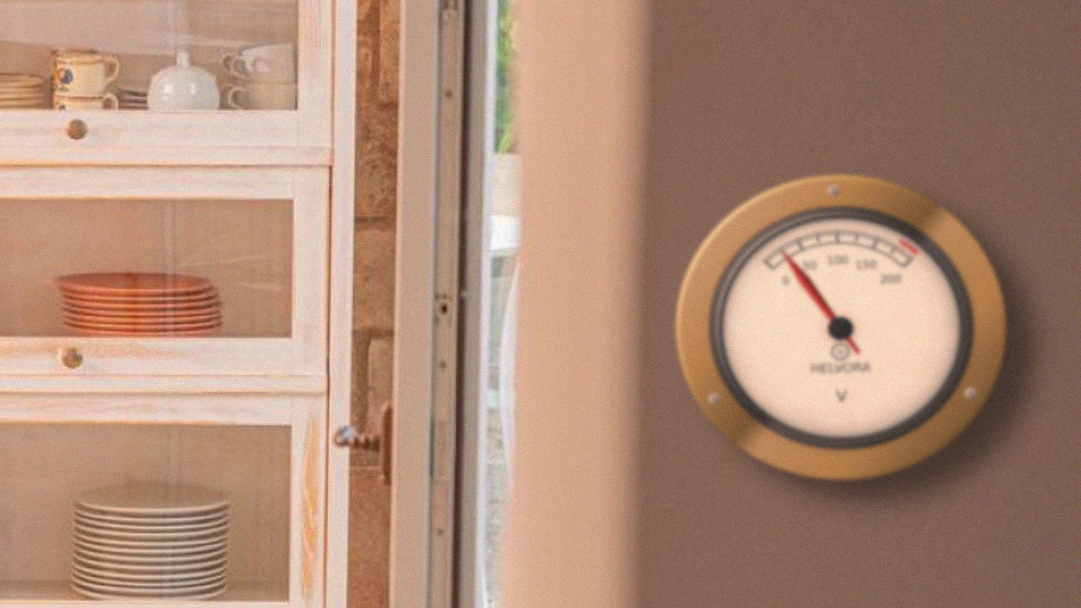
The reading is 25 V
